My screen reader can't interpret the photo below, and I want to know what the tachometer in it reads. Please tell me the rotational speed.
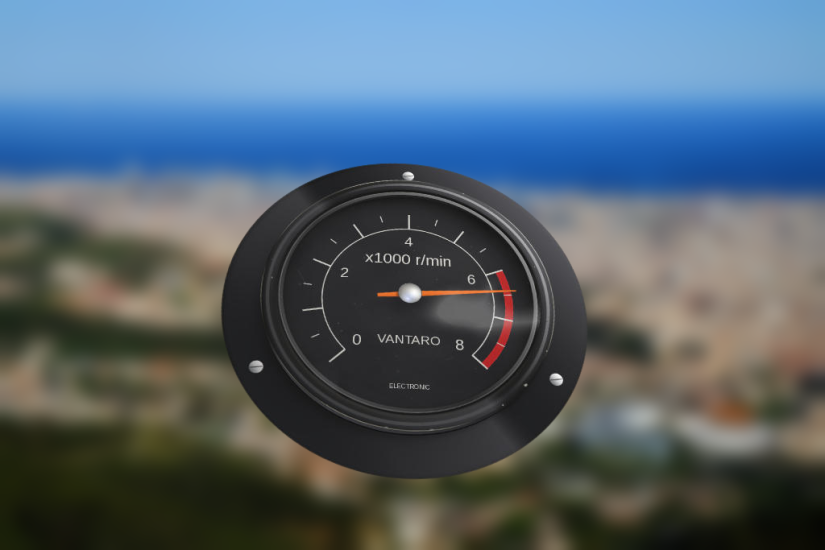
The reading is 6500 rpm
